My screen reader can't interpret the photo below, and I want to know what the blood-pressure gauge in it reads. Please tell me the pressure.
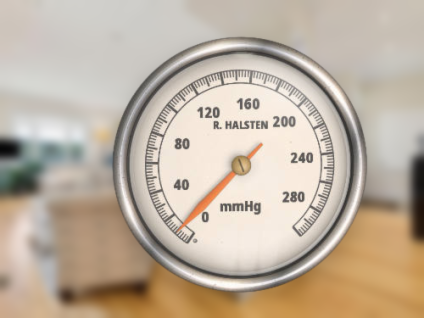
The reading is 10 mmHg
